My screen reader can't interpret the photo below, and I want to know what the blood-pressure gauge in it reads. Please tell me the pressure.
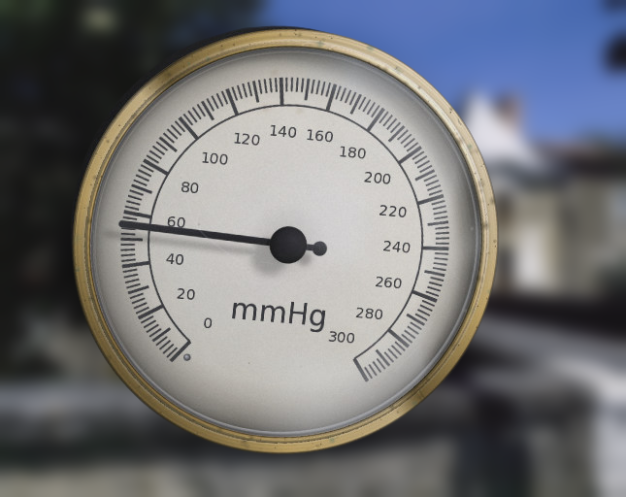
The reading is 56 mmHg
